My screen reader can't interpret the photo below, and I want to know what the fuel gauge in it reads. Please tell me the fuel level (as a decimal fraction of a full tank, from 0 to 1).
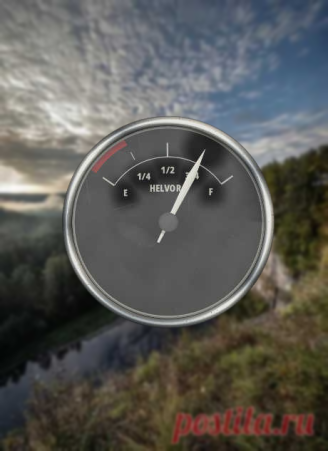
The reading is 0.75
